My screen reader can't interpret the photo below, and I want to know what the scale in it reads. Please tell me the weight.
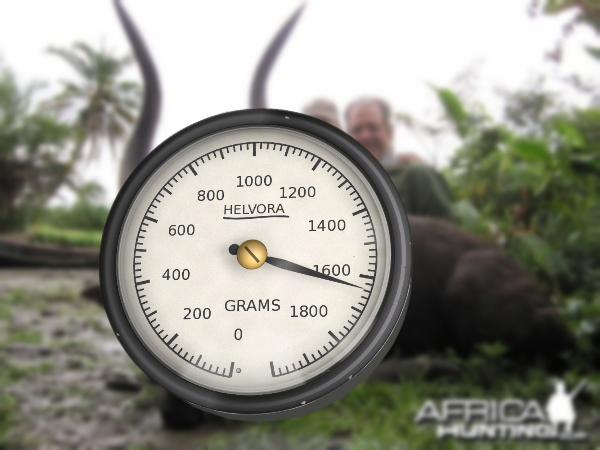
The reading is 1640 g
